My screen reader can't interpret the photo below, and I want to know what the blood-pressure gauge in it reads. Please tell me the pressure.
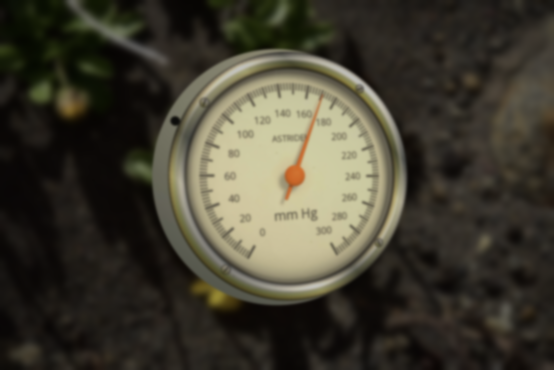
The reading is 170 mmHg
